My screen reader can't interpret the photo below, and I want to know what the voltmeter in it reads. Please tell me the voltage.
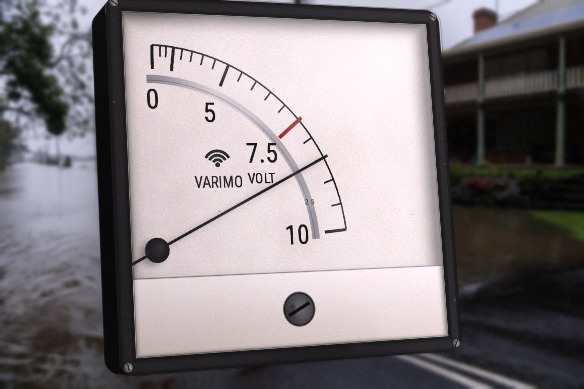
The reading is 8.5 V
